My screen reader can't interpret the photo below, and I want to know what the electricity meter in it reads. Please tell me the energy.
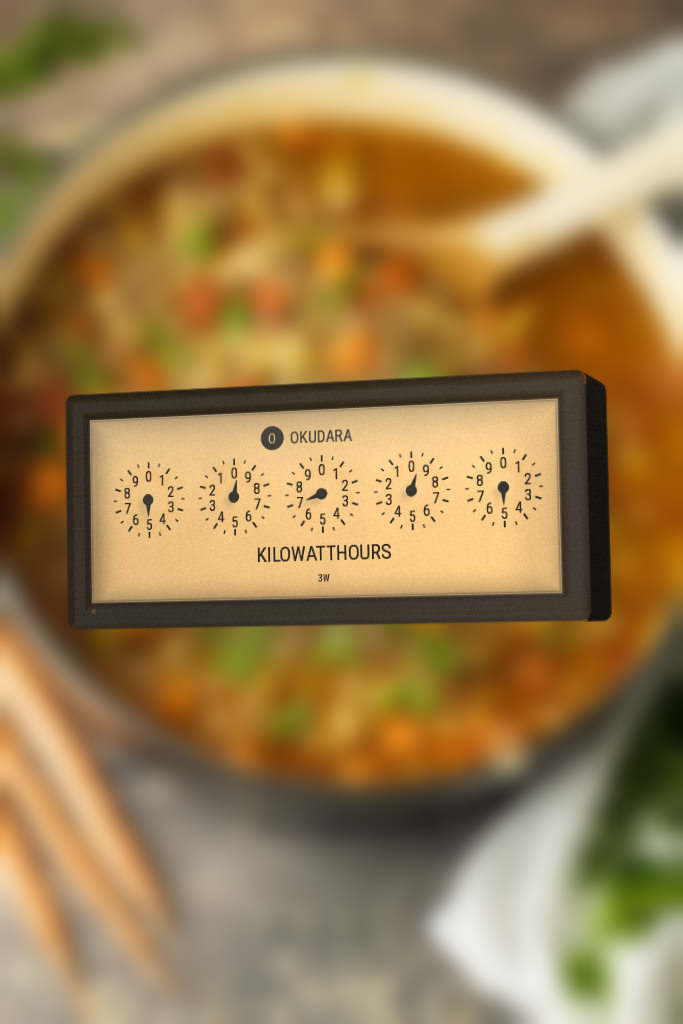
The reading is 49695 kWh
